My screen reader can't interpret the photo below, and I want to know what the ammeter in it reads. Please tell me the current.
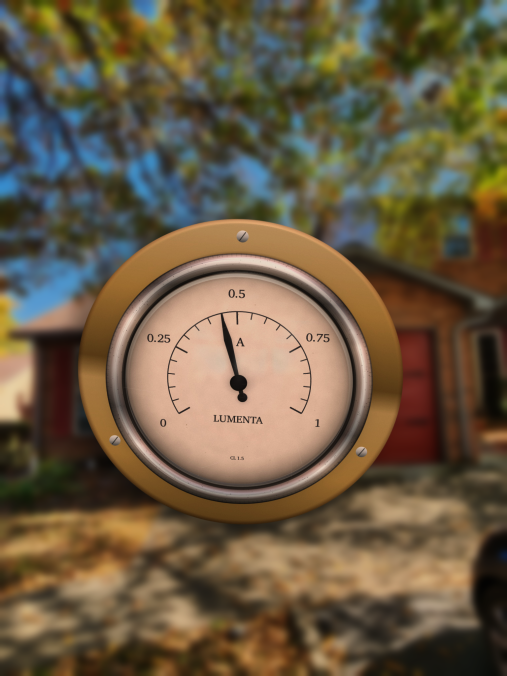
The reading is 0.45 A
